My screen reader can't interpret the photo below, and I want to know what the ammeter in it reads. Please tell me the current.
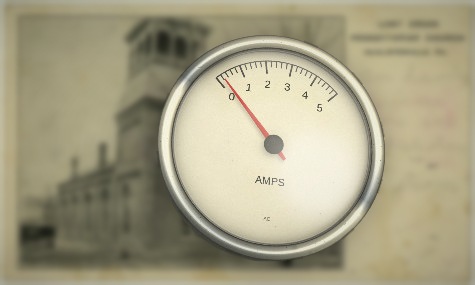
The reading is 0.2 A
